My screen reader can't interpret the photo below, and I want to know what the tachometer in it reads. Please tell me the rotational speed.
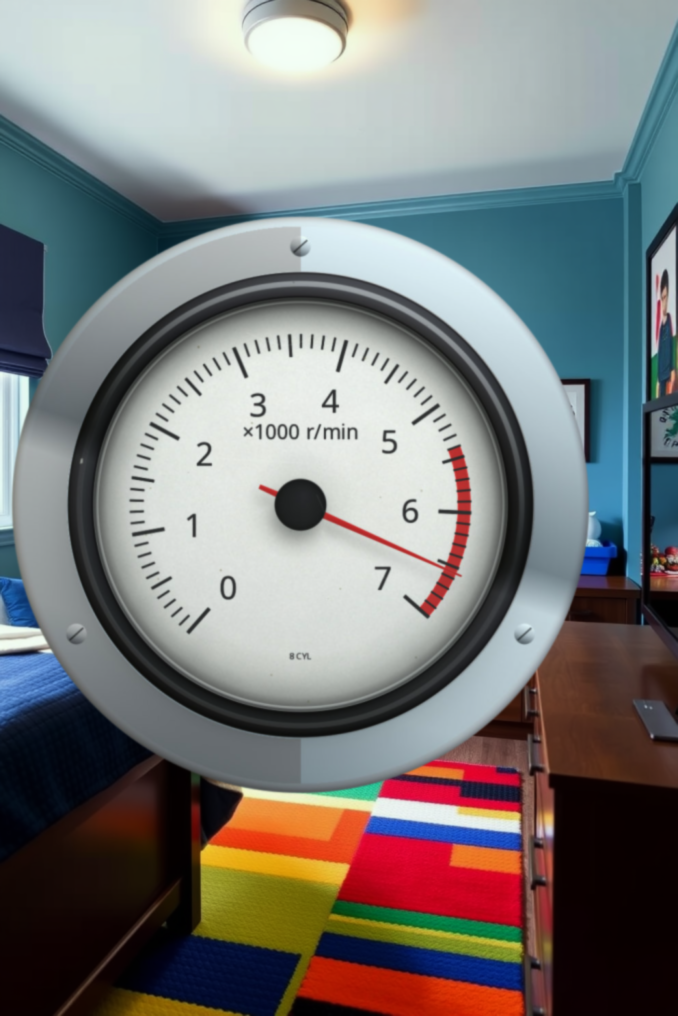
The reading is 6550 rpm
